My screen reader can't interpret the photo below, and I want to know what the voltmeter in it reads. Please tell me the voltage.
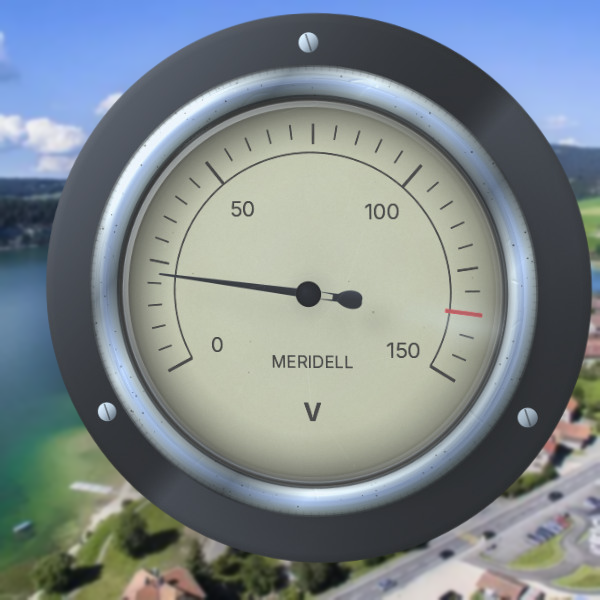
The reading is 22.5 V
